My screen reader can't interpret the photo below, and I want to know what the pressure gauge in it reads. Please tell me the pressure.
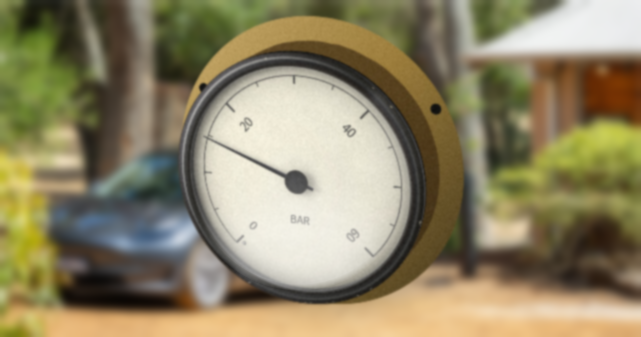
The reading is 15 bar
